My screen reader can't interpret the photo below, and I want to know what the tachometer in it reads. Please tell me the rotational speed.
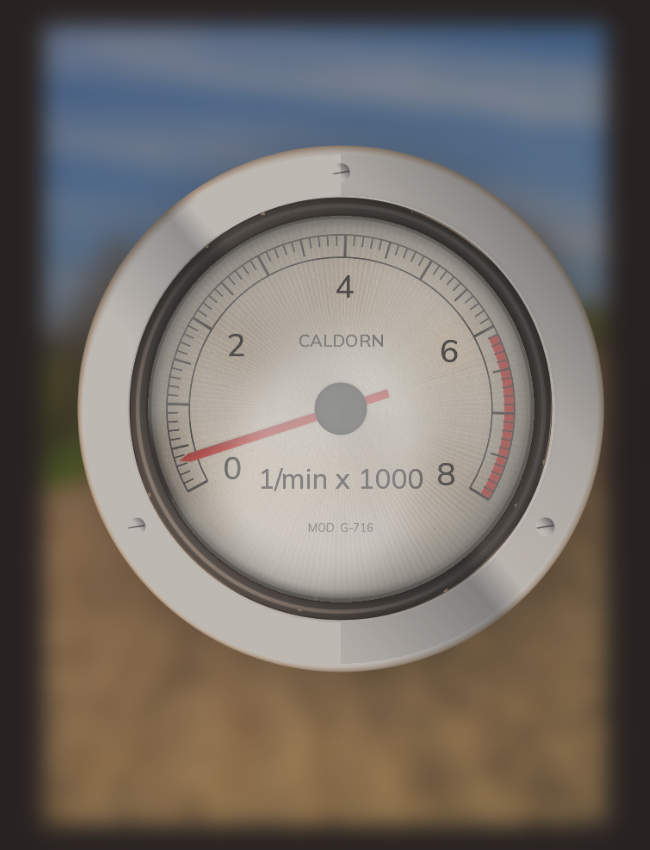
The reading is 350 rpm
